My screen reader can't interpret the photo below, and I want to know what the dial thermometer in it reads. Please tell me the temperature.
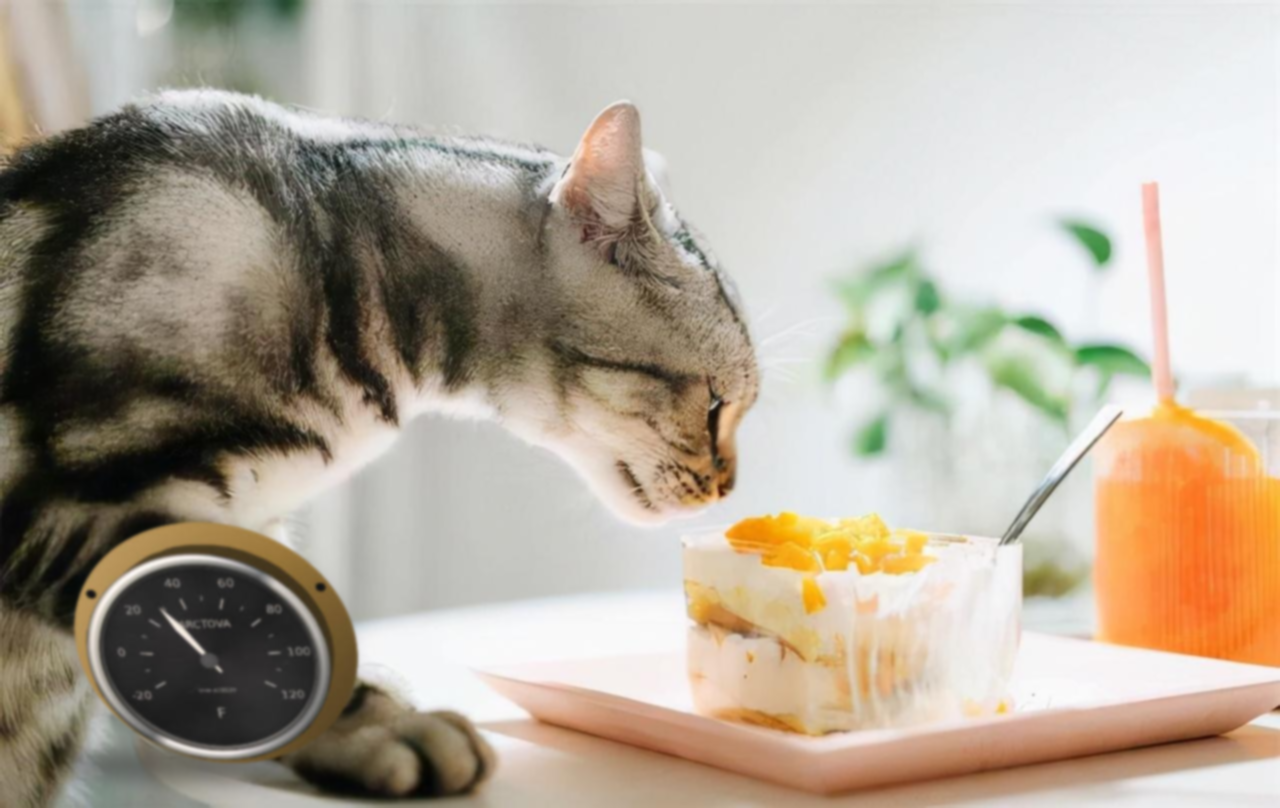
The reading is 30 °F
